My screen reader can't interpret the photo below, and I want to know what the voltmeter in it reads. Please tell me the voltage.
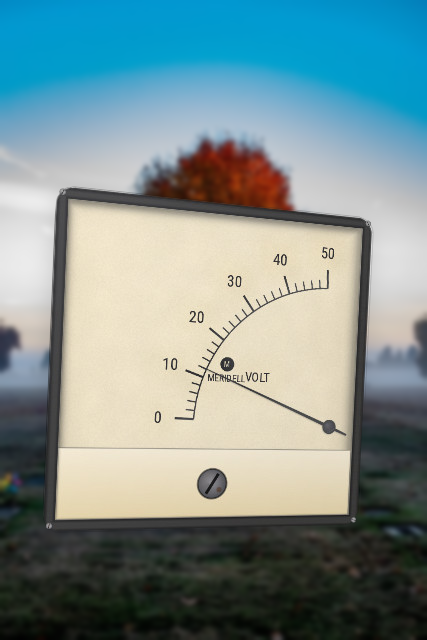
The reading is 12 V
